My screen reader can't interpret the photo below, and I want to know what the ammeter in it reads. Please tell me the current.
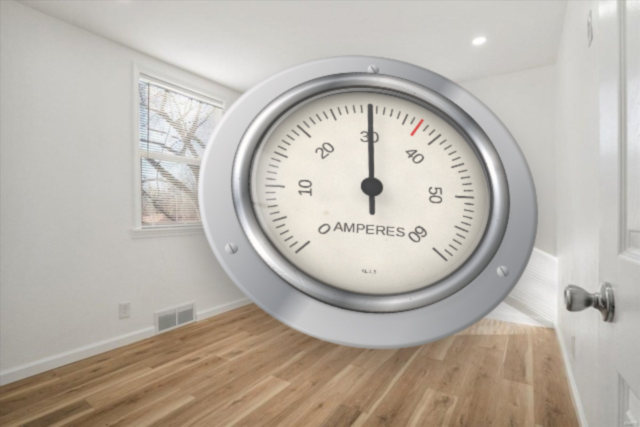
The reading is 30 A
